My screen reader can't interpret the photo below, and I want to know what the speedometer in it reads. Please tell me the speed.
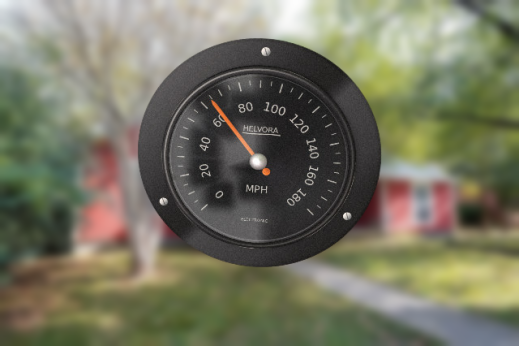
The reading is 65 mph
